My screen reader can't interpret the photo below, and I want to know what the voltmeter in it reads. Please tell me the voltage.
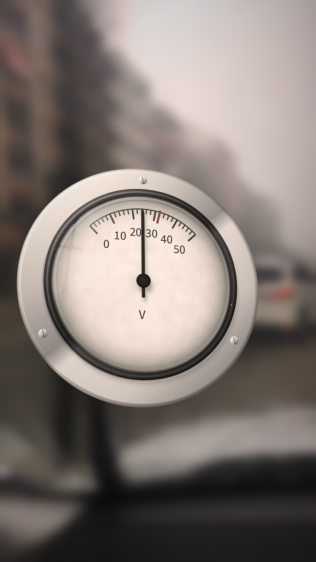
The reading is 24 V
